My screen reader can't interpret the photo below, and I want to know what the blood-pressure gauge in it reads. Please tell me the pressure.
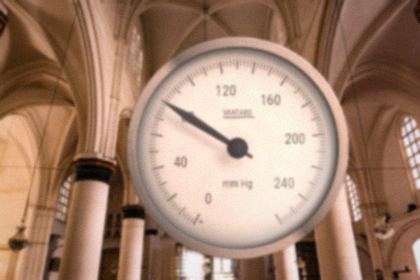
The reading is 80 mmHg
